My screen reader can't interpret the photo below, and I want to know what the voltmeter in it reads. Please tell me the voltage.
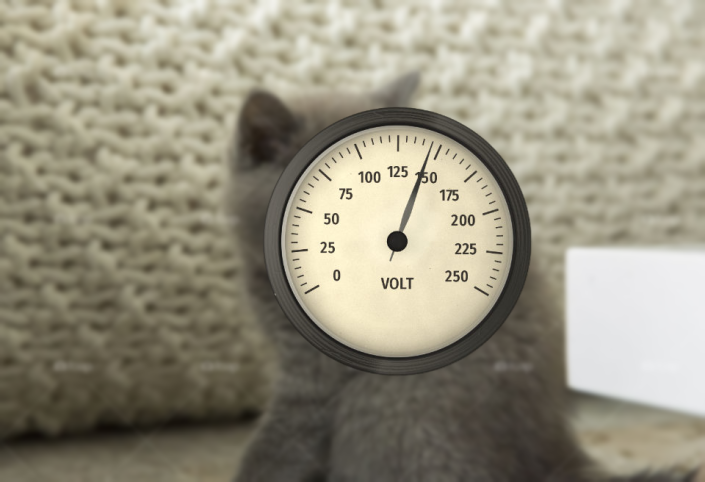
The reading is 145 V
